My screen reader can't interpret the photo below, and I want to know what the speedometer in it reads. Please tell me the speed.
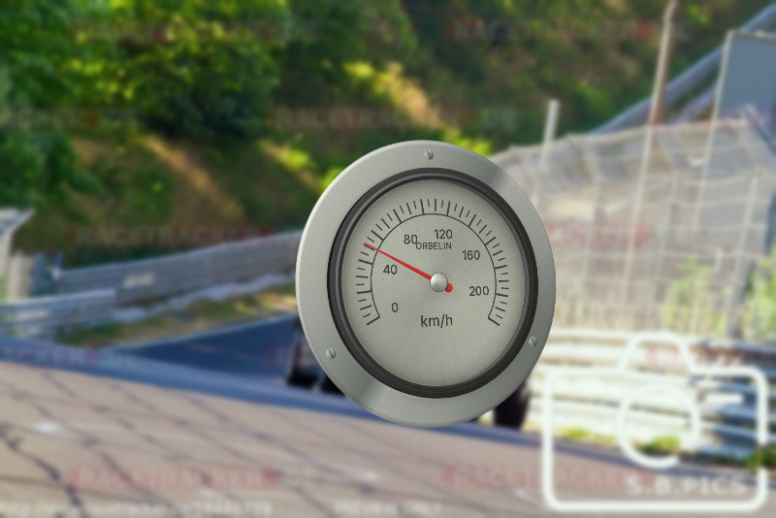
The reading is 50 km/h
